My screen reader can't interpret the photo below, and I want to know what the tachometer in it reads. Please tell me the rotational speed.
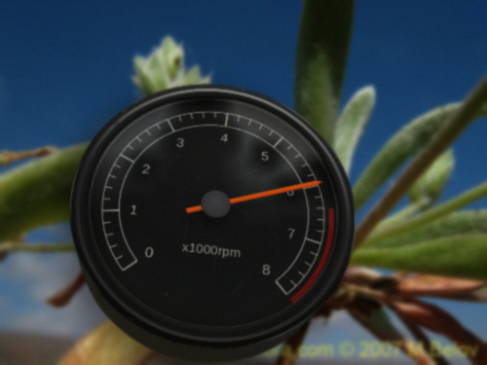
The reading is 6000 rpm
